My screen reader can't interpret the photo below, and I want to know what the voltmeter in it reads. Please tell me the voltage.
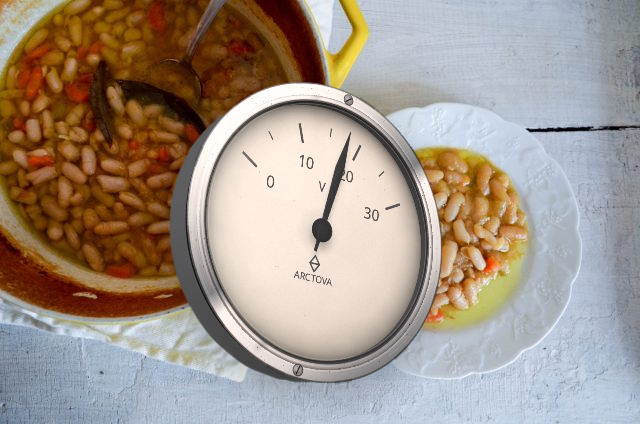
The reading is 17.5 V
